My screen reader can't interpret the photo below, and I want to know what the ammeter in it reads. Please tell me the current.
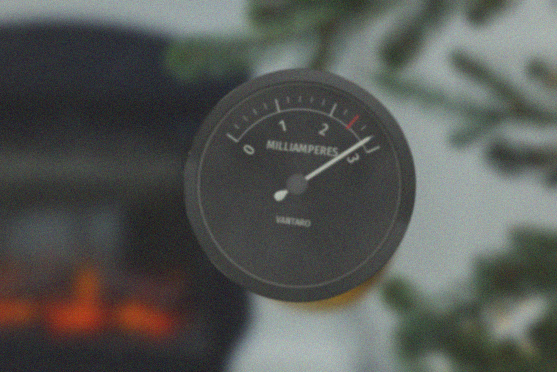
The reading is 2.8 mA
